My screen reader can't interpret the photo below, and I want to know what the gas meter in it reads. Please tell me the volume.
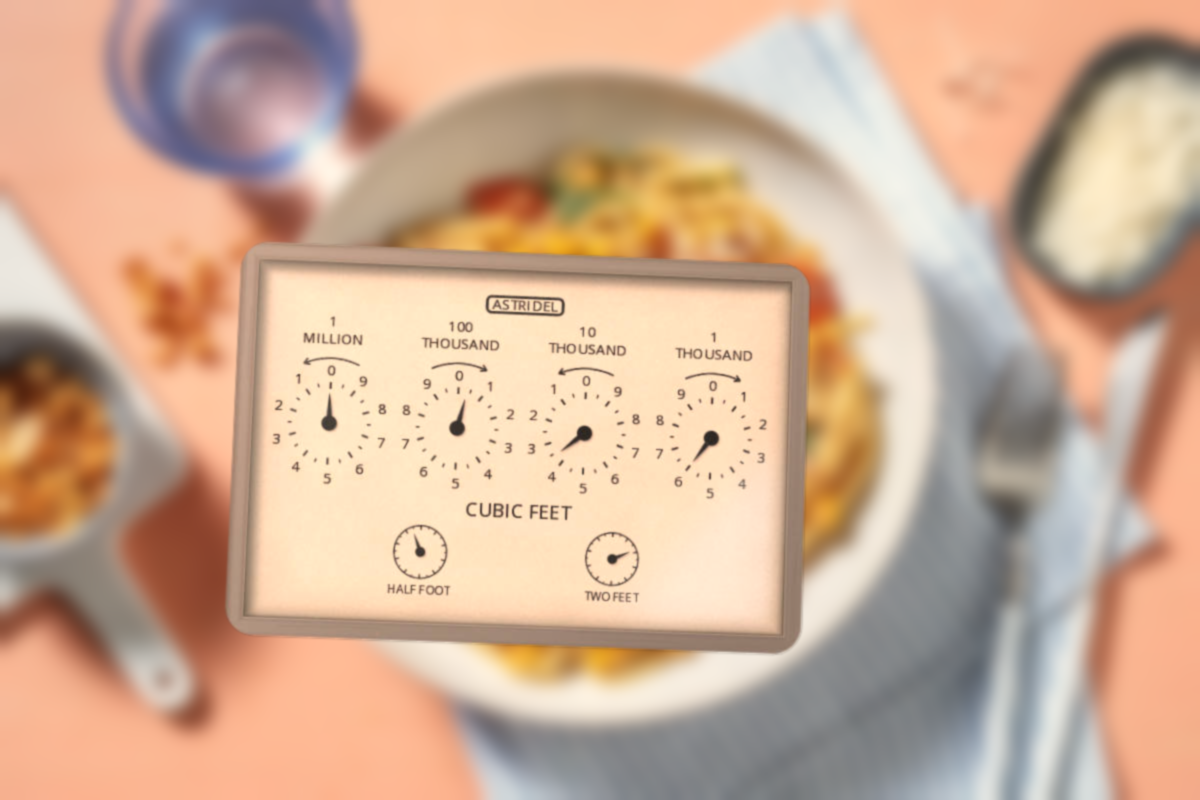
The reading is 3600 ft³
